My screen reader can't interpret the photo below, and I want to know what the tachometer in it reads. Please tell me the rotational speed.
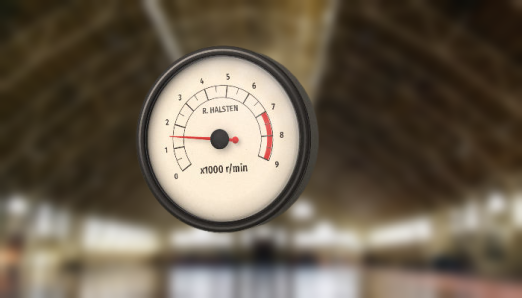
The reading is 1500 rpm
